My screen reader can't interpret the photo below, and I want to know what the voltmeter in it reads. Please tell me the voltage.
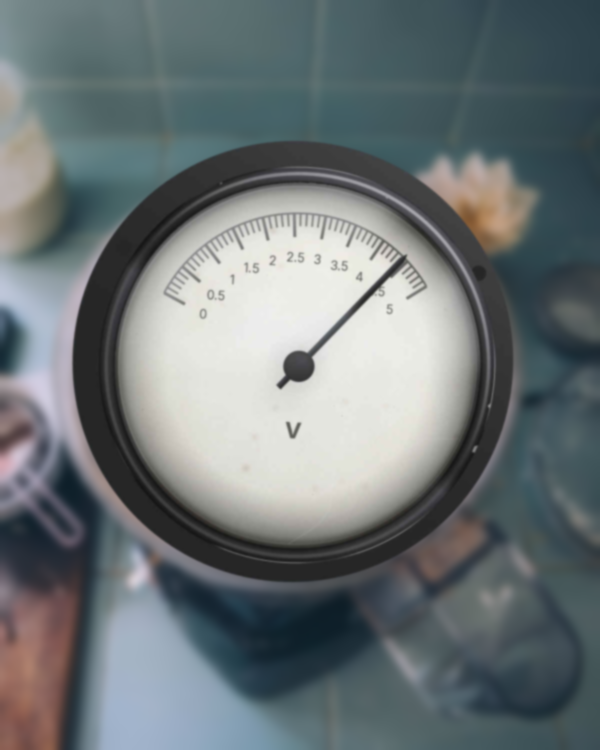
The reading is 4.4 V
